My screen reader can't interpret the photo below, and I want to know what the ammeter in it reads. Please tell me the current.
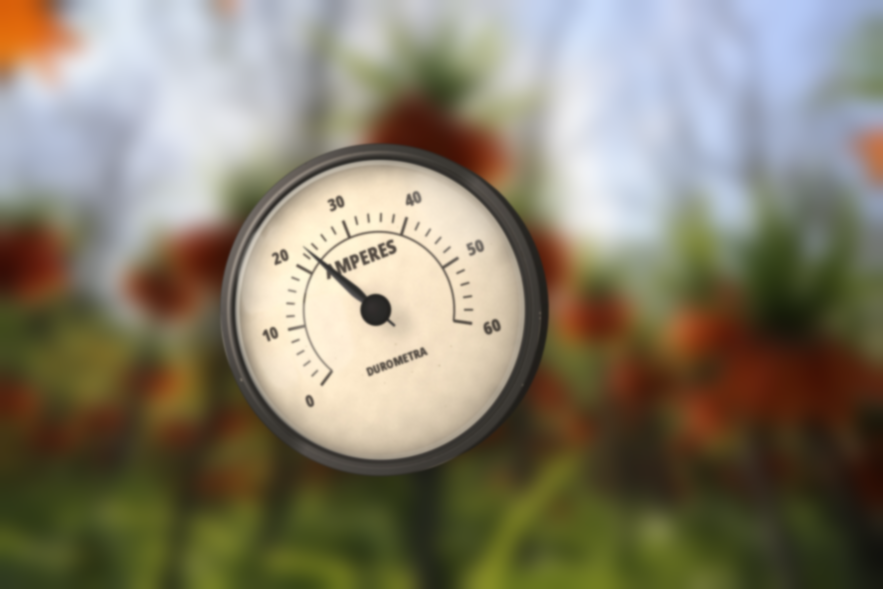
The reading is 23 A
